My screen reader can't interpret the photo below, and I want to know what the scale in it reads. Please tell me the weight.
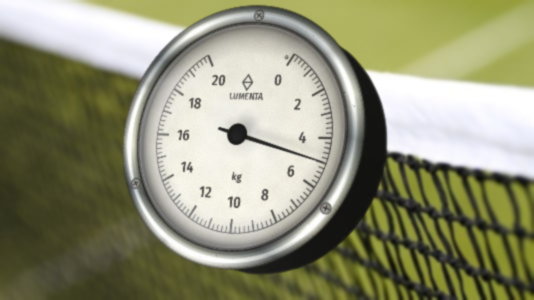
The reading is 5 kg
